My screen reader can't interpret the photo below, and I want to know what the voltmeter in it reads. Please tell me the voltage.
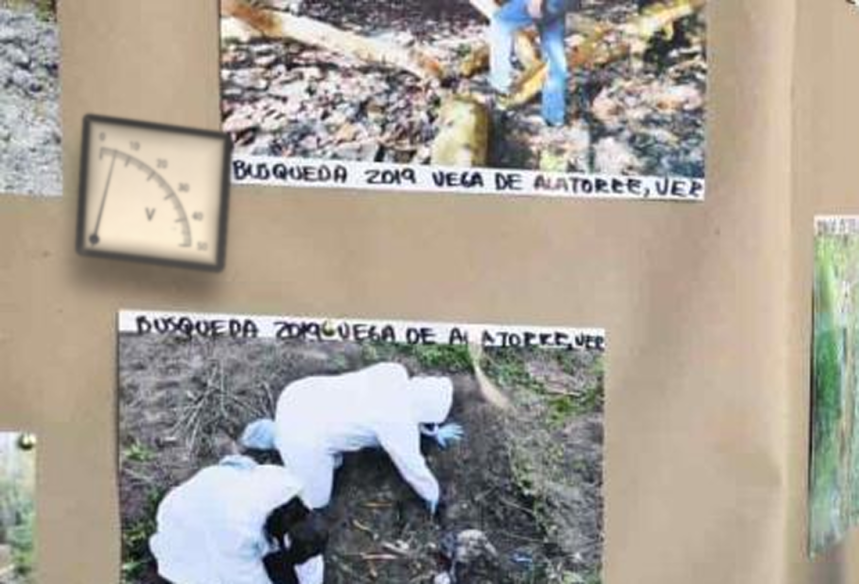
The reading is 5 V
